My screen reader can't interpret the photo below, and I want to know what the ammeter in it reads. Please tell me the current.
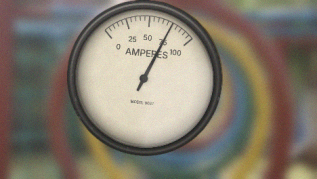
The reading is 75 A
